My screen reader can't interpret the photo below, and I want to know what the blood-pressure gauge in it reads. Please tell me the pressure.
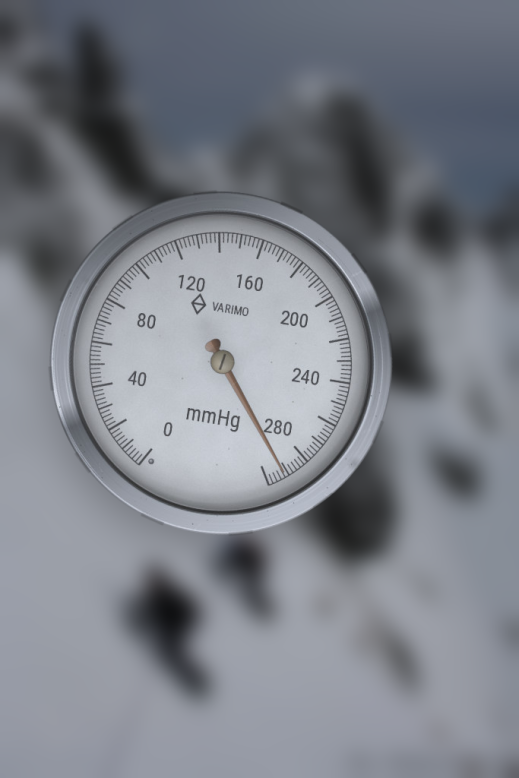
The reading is 292 mmHg
